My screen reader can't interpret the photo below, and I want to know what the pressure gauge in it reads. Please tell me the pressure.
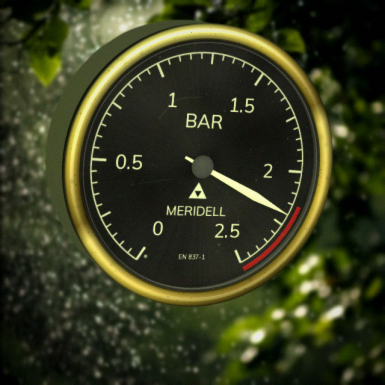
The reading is 2.2 bar
